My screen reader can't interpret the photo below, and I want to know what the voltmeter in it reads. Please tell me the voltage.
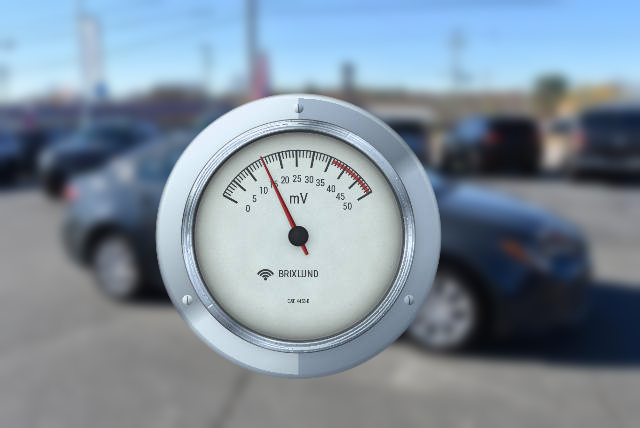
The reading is 15 mV
